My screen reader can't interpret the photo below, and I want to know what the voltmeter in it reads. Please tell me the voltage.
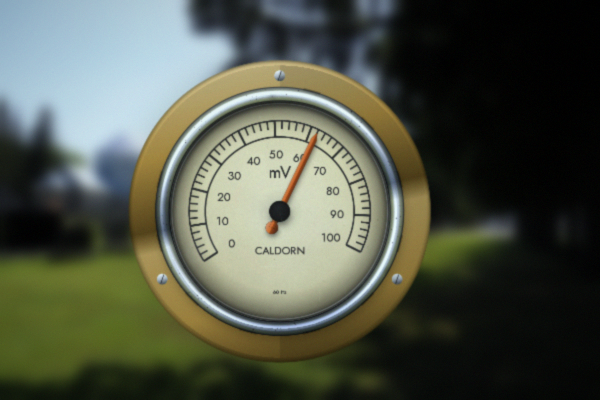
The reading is 62 mV
